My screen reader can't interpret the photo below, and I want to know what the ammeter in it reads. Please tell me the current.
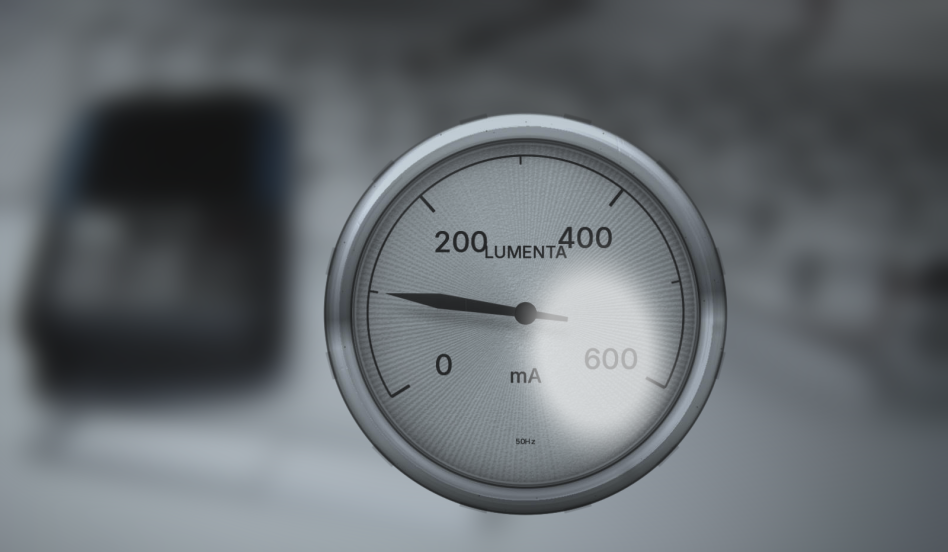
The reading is 100 mA
